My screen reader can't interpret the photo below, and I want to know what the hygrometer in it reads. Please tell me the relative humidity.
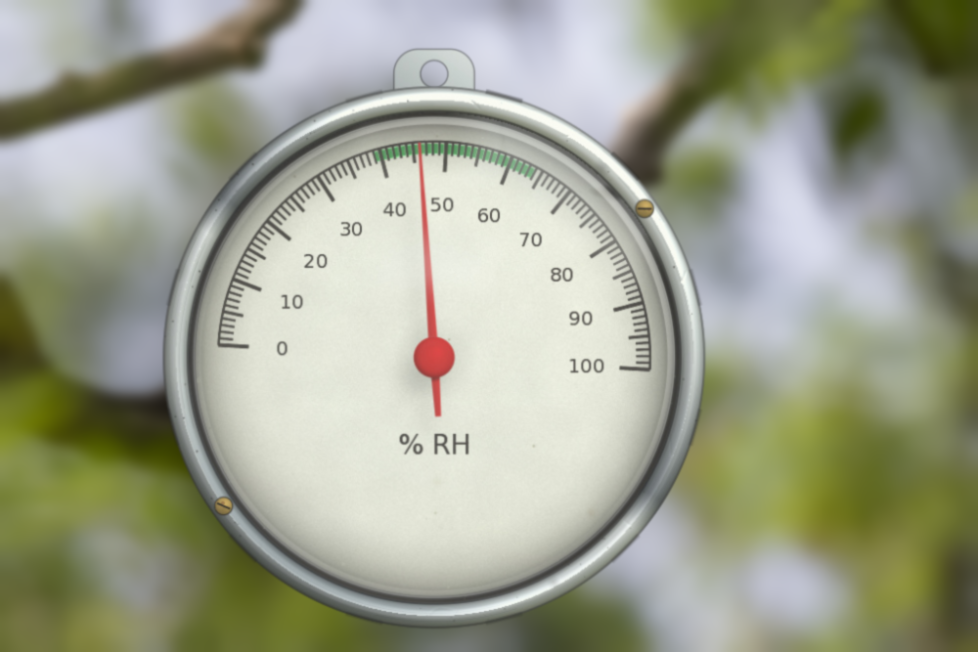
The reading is 46 %
